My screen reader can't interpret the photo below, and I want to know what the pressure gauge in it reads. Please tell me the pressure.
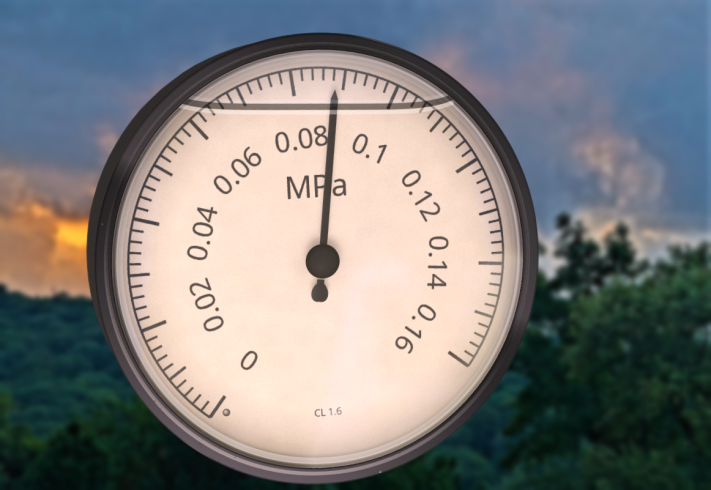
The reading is 0.088 MPa
